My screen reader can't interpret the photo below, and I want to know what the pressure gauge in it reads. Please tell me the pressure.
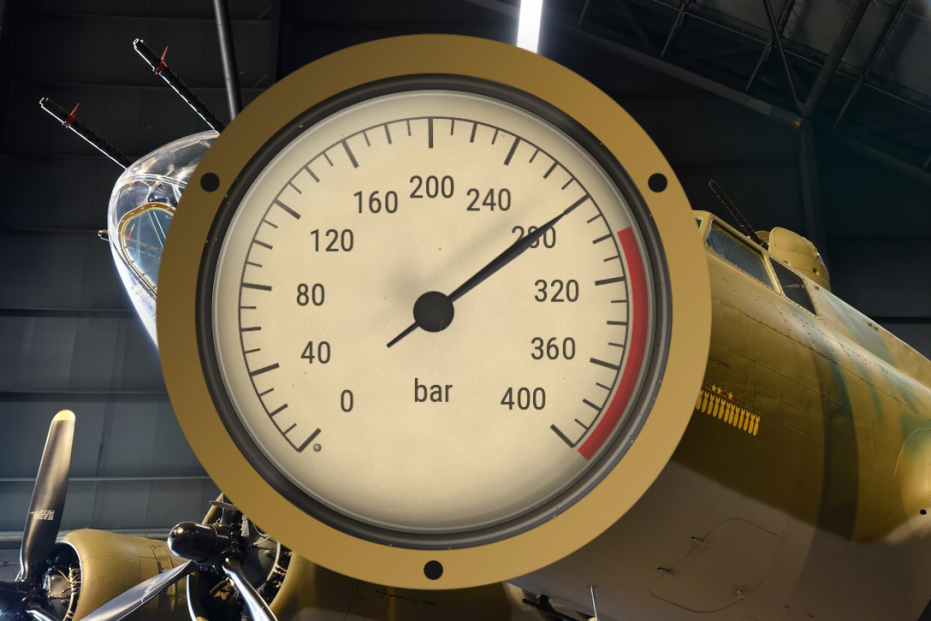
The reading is 280 bar
